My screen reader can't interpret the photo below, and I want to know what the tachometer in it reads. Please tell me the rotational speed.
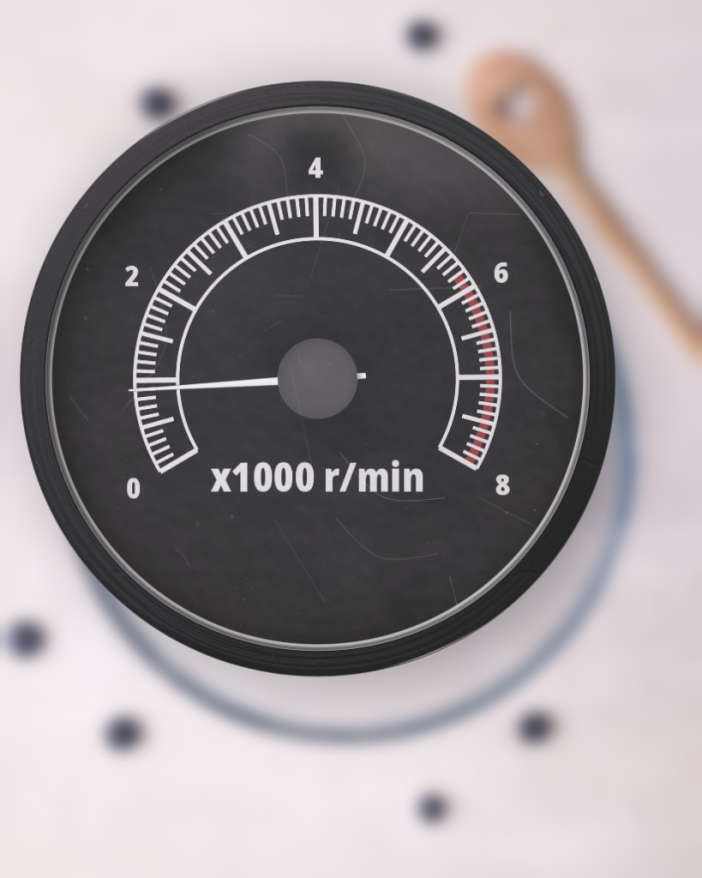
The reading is 900 rpm
